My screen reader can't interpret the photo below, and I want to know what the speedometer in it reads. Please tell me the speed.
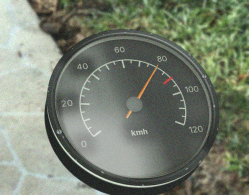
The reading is 80 km/h
